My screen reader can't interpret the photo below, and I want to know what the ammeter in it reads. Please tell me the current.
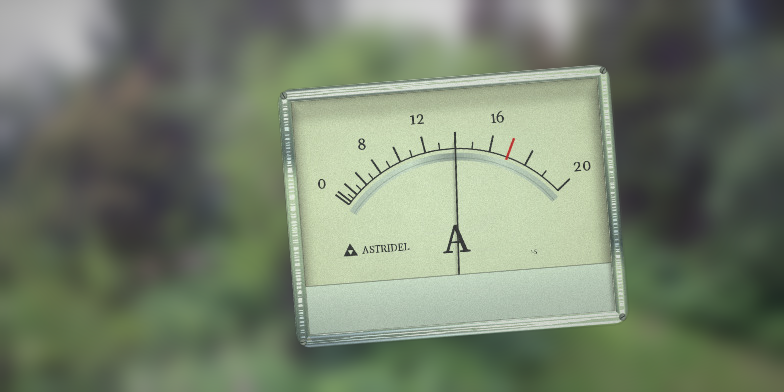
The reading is 14 A
